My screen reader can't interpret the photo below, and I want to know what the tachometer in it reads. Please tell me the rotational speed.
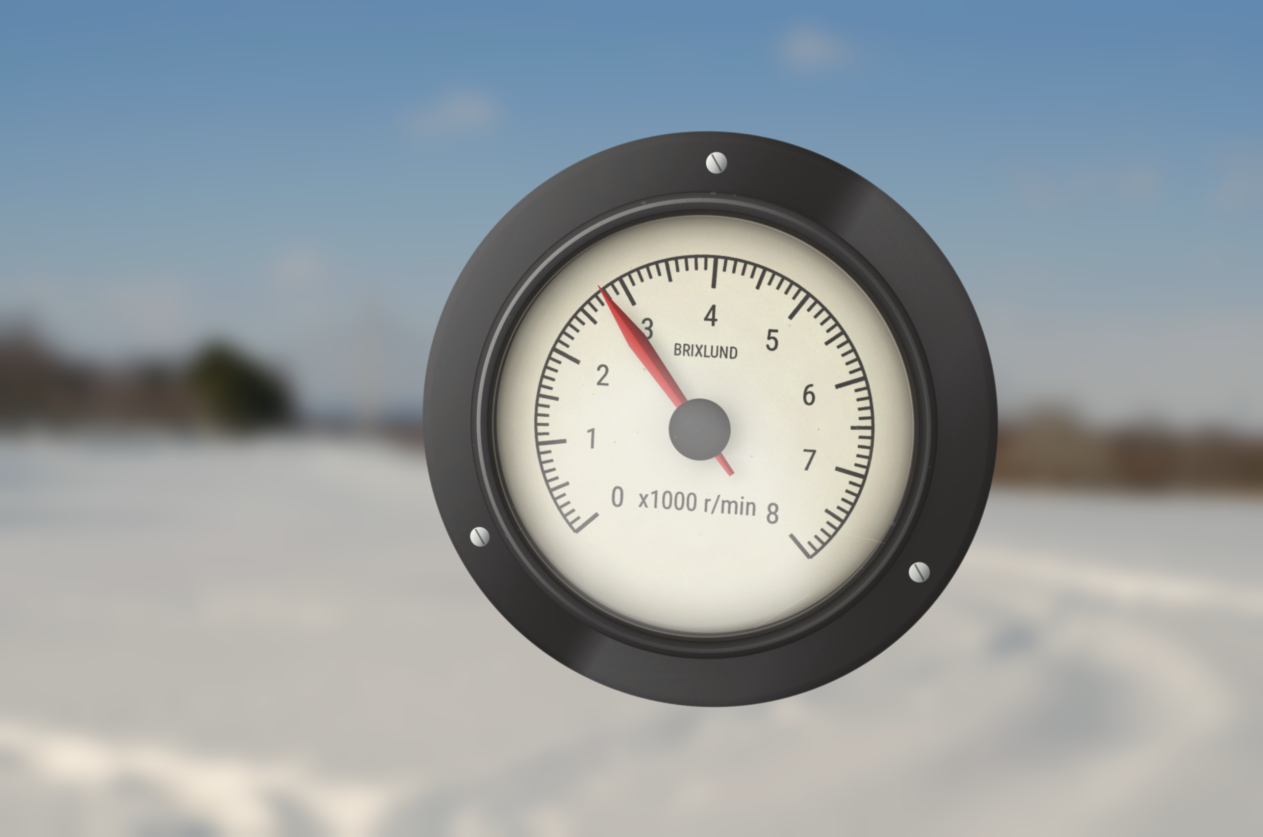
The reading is 2800 rpm
